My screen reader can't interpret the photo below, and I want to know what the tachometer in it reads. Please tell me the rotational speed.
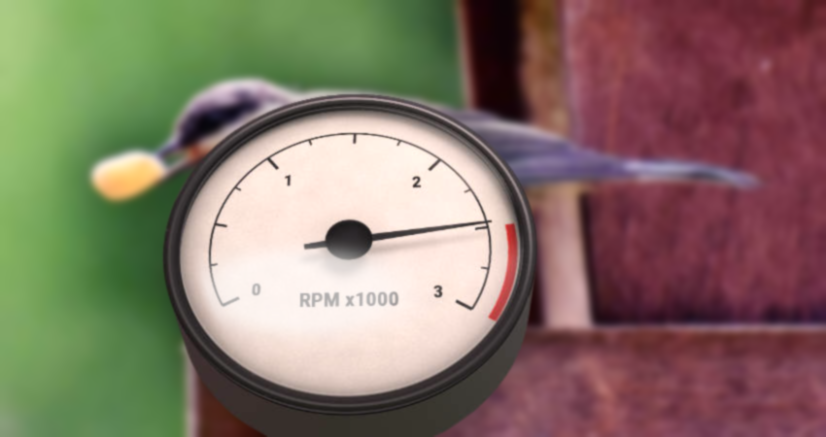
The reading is 2500 rpm
